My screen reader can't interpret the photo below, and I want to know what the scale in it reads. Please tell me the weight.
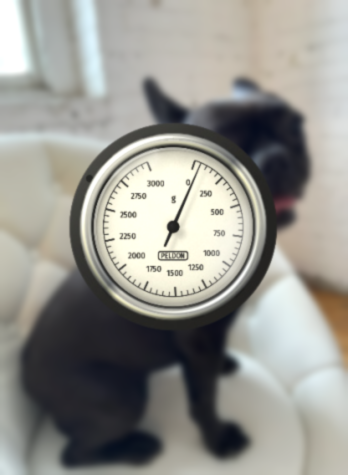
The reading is 50 g
